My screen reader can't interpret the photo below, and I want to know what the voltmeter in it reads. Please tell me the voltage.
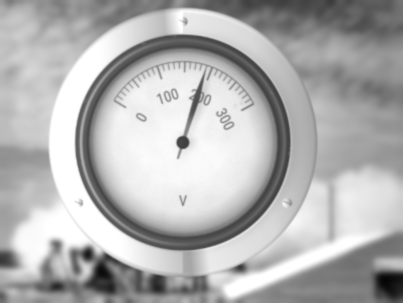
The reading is 190 V
